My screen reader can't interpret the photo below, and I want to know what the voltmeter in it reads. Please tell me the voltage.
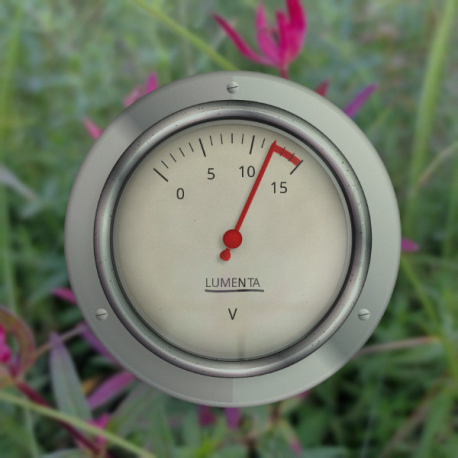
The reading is 12 V
